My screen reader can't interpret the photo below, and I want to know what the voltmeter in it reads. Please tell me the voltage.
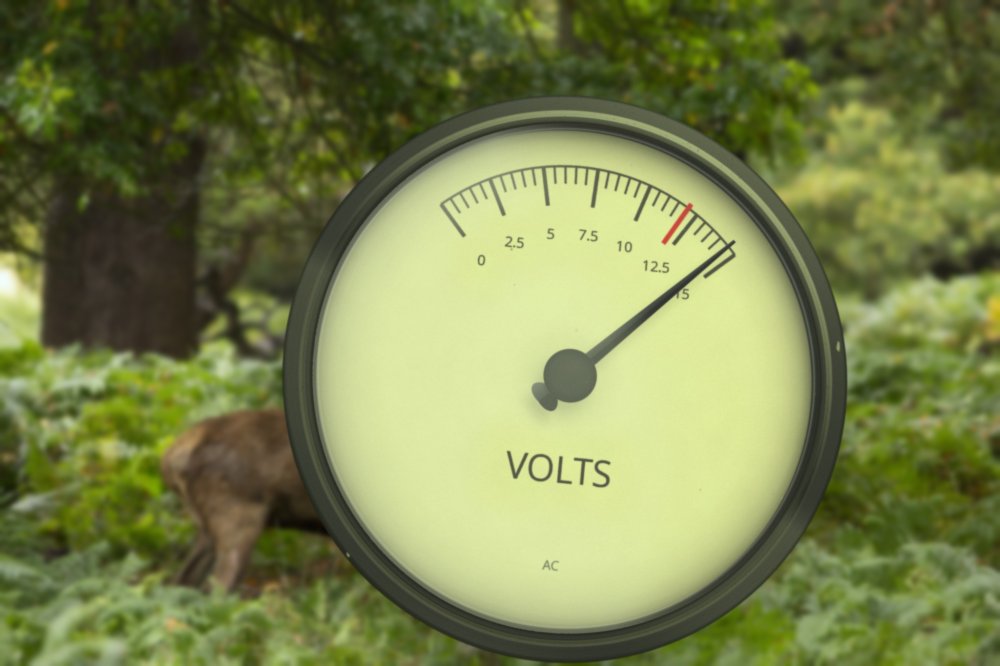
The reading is 14.5 V
